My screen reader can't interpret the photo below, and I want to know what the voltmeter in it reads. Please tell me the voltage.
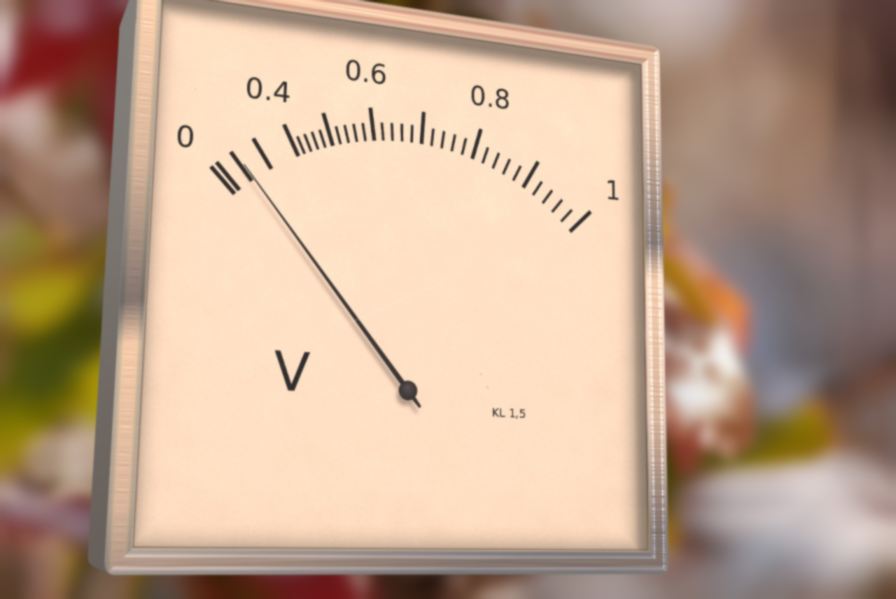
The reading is 0.2 V
